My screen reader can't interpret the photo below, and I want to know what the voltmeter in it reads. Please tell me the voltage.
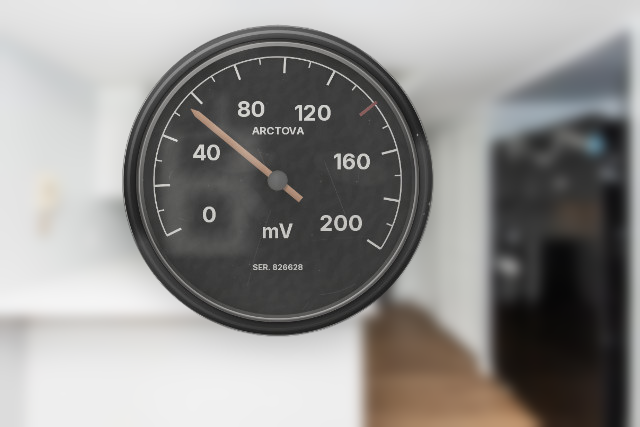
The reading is 55 mV
